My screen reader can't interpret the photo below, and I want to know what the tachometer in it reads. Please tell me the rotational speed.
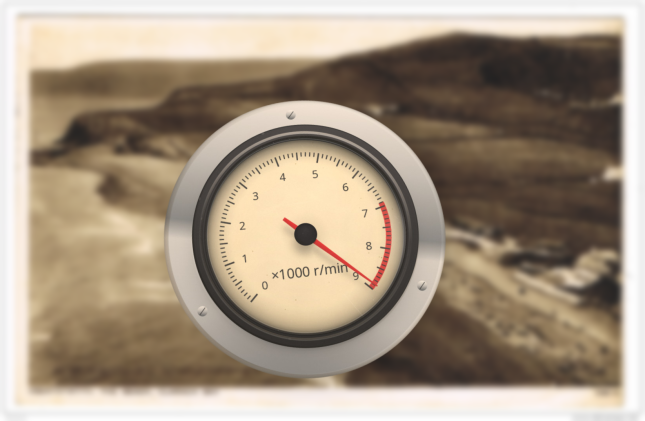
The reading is 8900 rpm
